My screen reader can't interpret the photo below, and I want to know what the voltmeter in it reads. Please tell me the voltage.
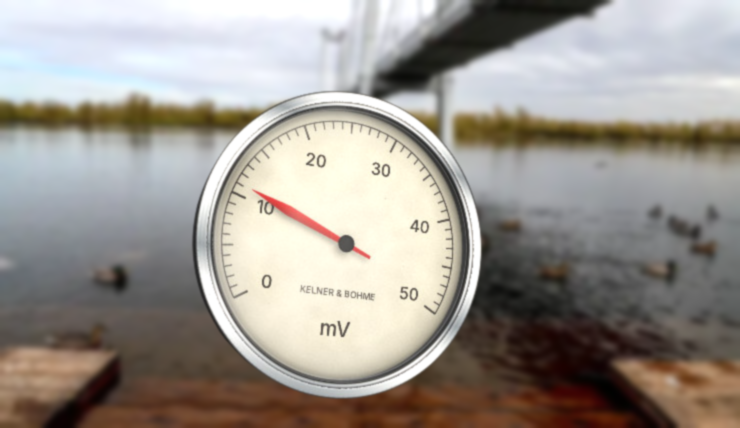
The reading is 11 mV
